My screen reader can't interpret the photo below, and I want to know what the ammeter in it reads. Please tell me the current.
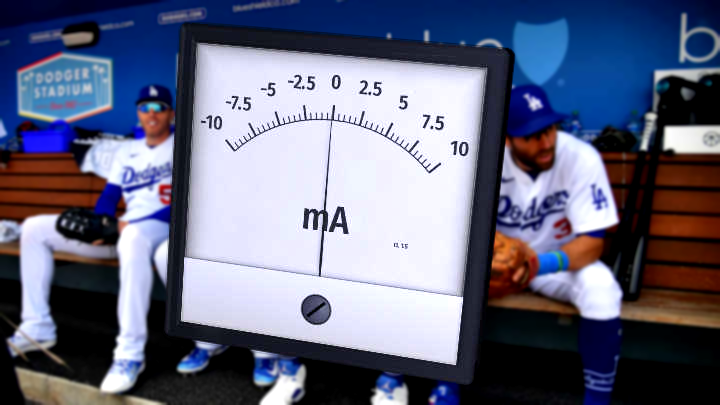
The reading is 0 mA
